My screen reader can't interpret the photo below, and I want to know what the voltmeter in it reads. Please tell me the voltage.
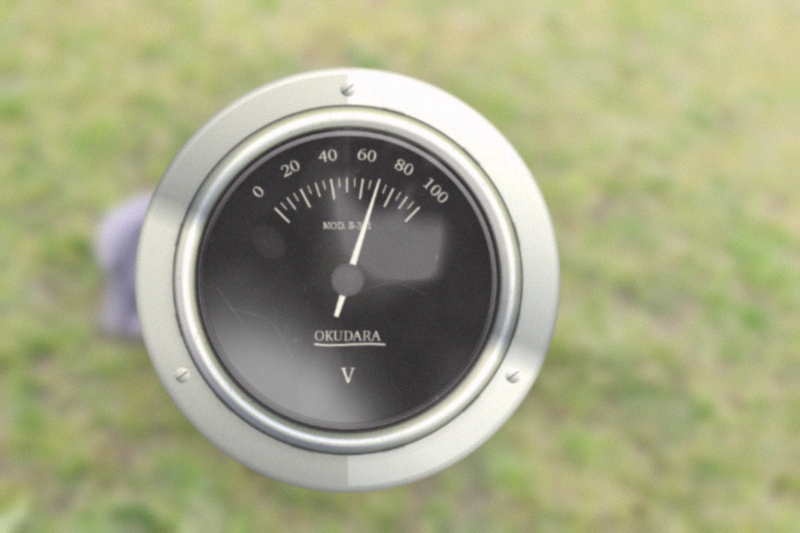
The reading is 70 V
